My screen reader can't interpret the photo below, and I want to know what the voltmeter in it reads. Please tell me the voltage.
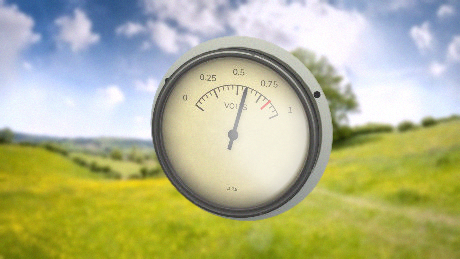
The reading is 0.6 V
